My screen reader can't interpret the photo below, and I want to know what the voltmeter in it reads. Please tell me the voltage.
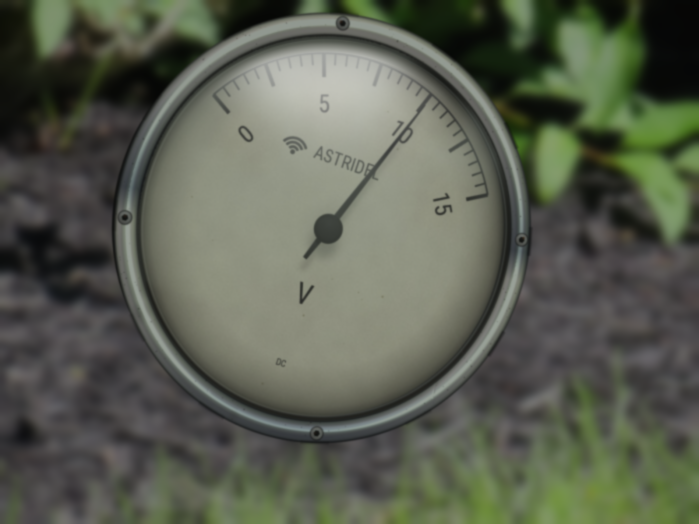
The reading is 10 V
